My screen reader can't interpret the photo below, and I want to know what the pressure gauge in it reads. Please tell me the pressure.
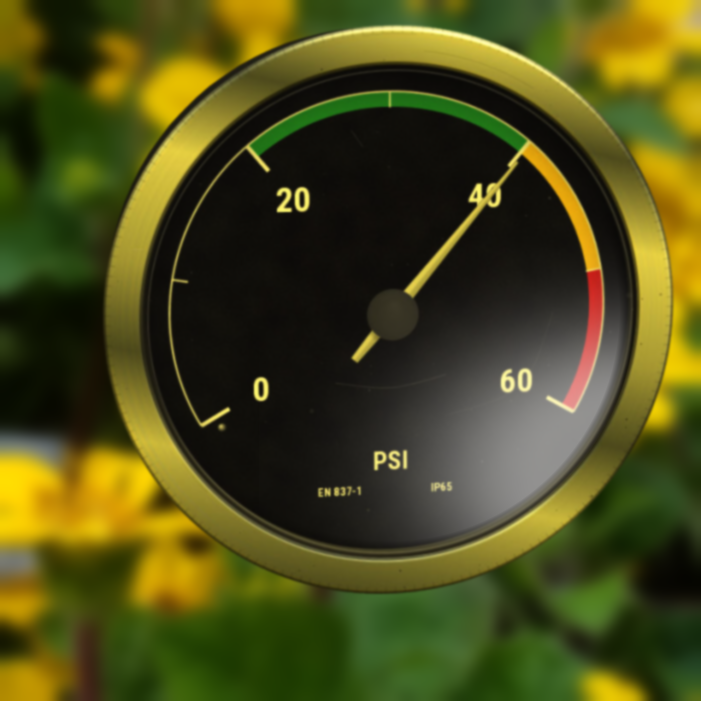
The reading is 40 psi
